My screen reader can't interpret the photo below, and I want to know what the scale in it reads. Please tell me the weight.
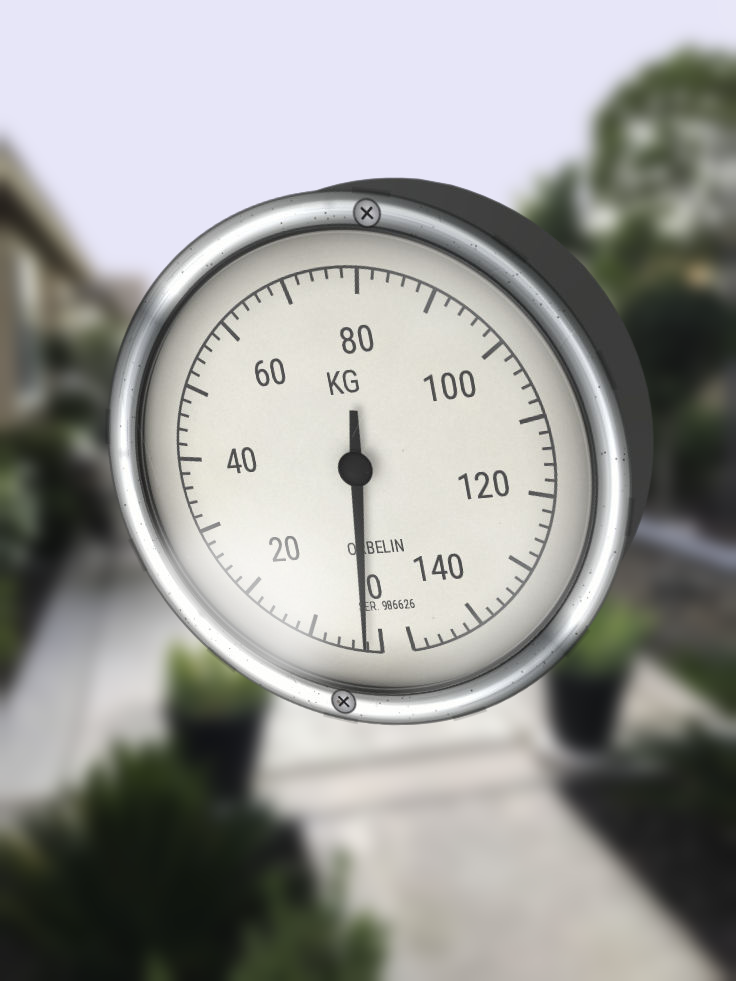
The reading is 2 kg
